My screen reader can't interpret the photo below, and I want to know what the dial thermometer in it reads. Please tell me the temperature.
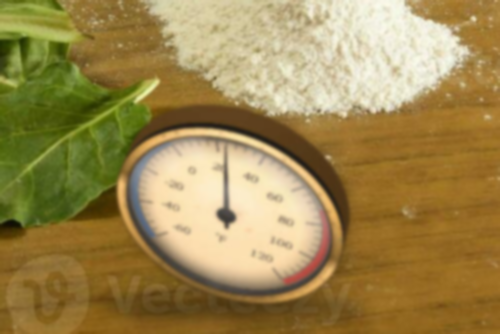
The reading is 24 °F
